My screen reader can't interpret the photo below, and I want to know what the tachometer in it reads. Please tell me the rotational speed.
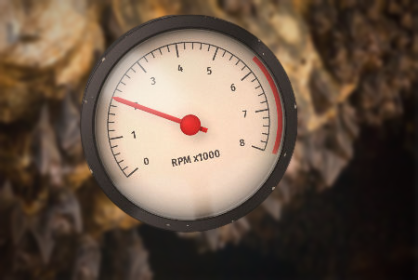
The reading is 2000 rpm
